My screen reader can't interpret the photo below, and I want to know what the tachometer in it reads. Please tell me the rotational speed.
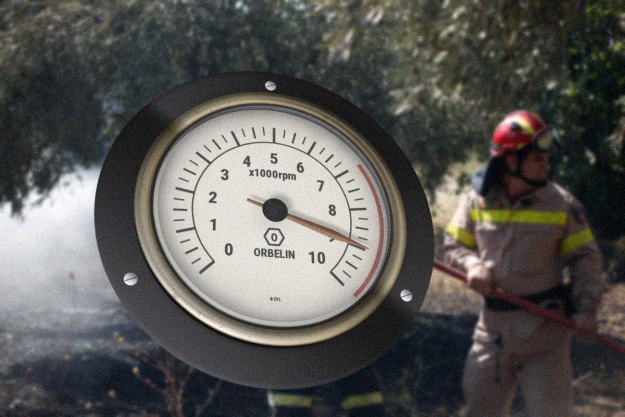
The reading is 9000 rpm
